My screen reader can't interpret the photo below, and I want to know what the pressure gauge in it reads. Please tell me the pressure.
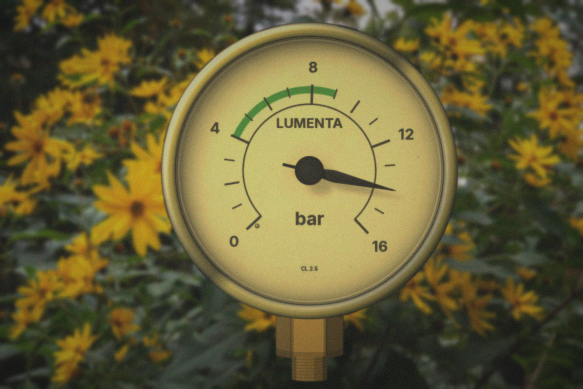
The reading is 14 bar
